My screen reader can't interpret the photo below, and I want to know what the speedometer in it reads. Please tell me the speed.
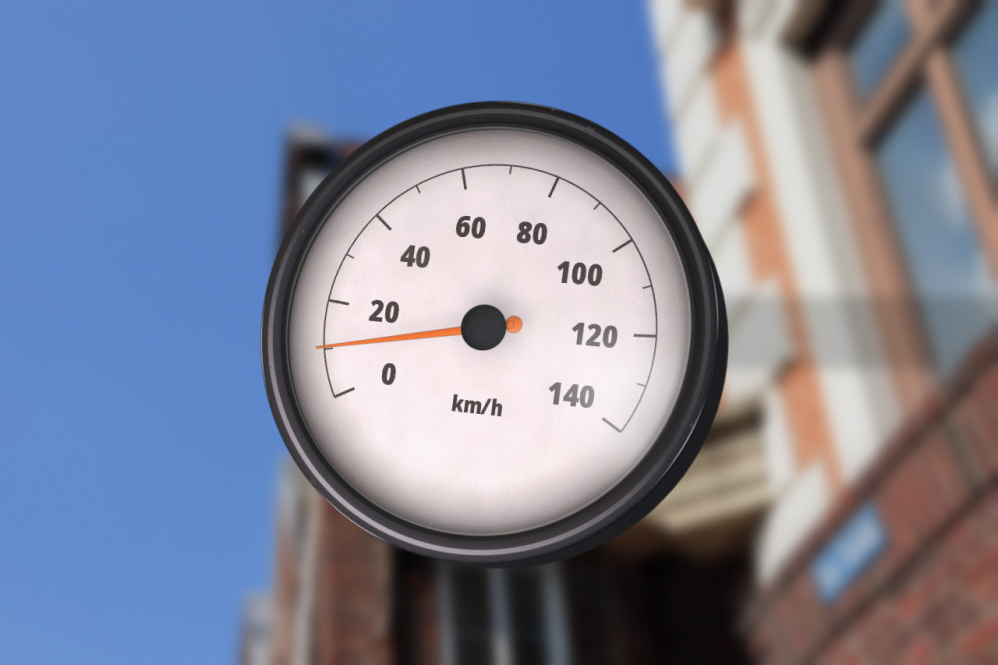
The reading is 10 km/h
